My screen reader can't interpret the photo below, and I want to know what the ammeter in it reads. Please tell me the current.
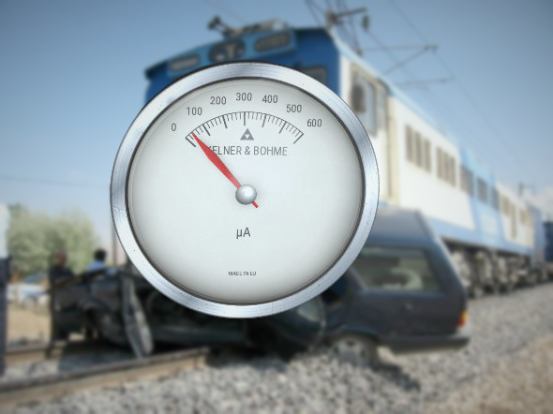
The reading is 40 µA
